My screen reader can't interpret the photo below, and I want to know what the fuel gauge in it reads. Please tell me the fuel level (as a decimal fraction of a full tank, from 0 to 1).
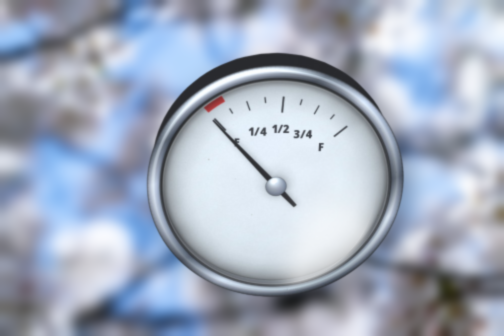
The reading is 0
